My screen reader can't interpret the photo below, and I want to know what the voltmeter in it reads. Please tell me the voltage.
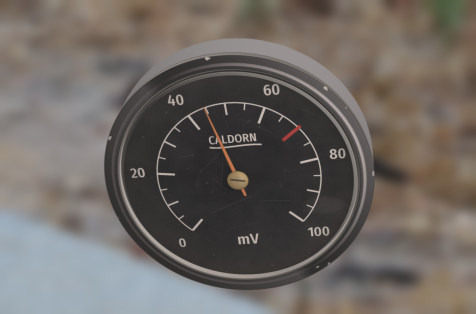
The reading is 45 mV
